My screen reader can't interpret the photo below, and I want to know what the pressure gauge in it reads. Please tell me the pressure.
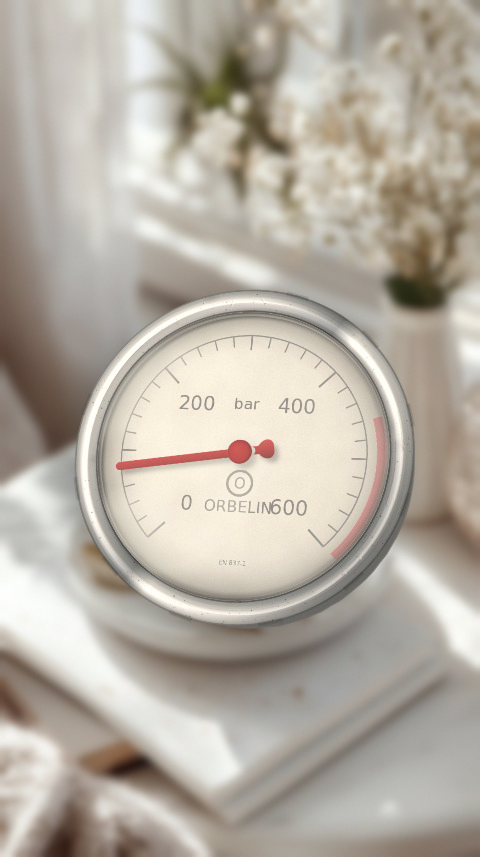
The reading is 80 bar
